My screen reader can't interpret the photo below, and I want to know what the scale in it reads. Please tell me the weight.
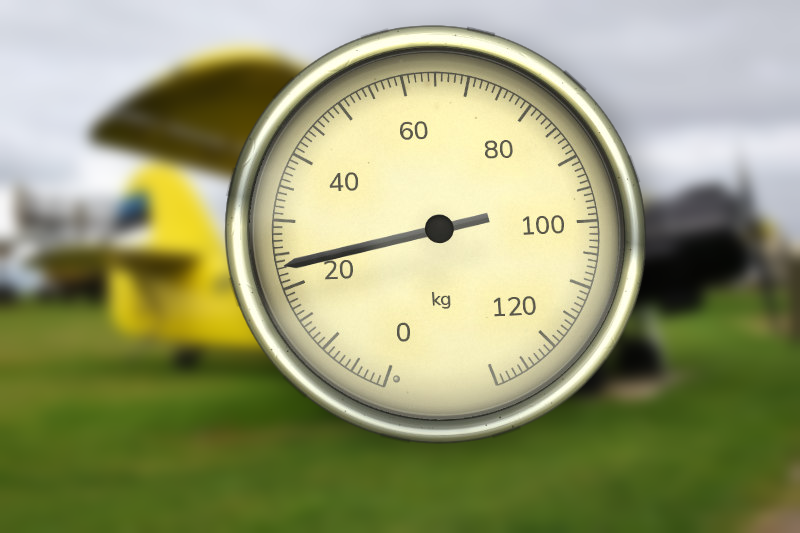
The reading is 23 kg
